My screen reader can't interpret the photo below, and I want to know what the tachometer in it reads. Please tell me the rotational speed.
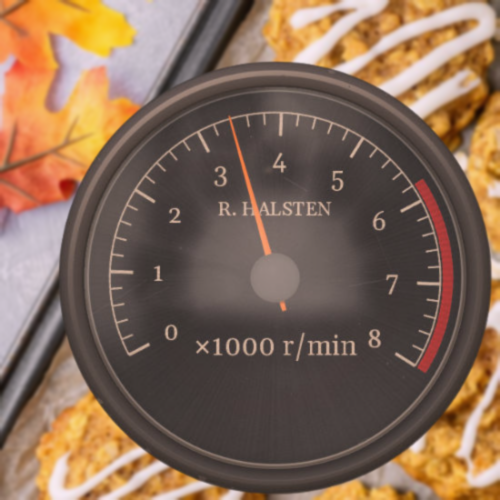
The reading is 3400 rpm
